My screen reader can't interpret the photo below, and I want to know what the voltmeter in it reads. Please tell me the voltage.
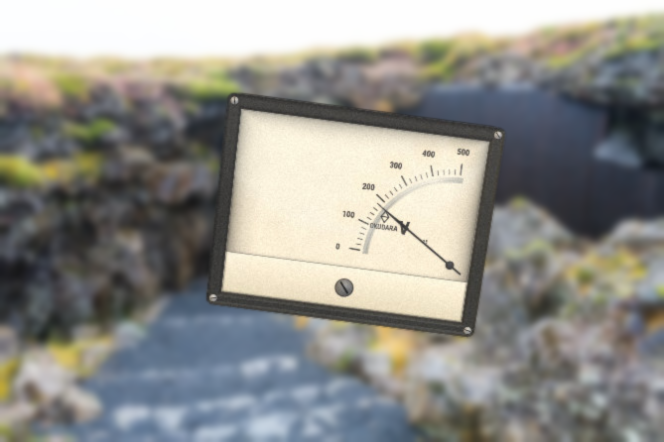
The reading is 180 V
